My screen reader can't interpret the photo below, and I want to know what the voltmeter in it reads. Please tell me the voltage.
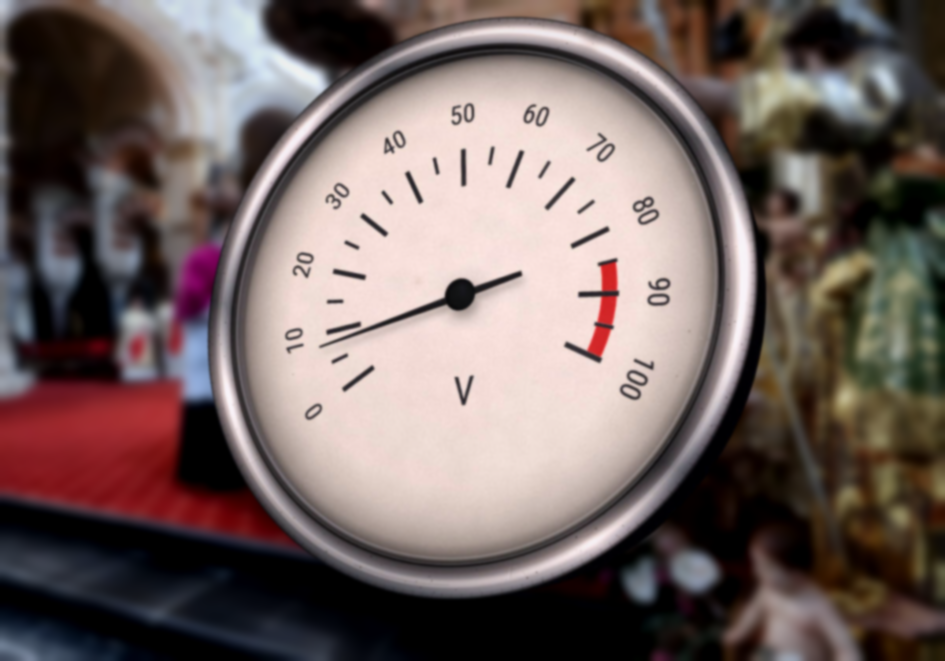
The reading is 7.5 V
